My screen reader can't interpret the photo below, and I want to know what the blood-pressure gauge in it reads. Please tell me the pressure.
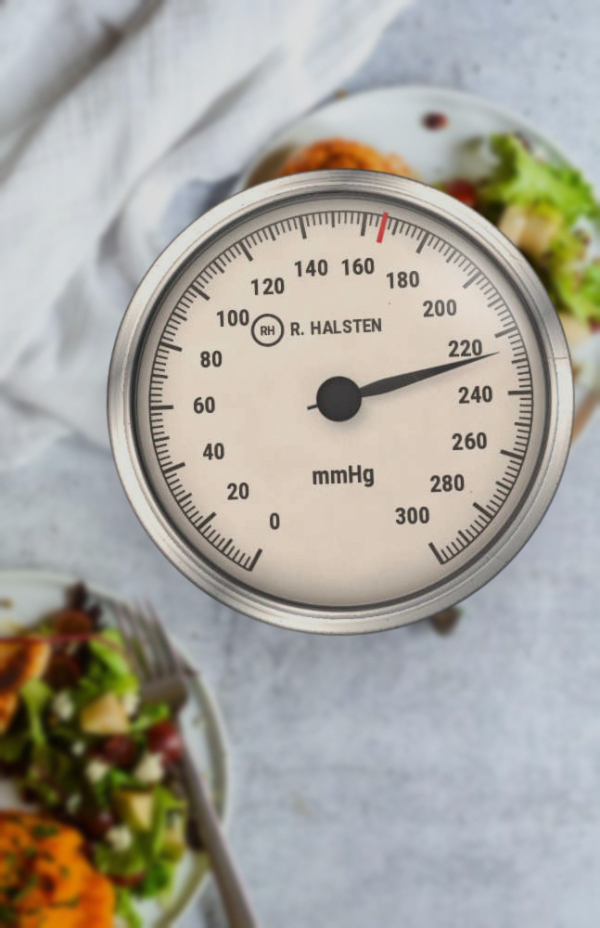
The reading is 226 mmHg
